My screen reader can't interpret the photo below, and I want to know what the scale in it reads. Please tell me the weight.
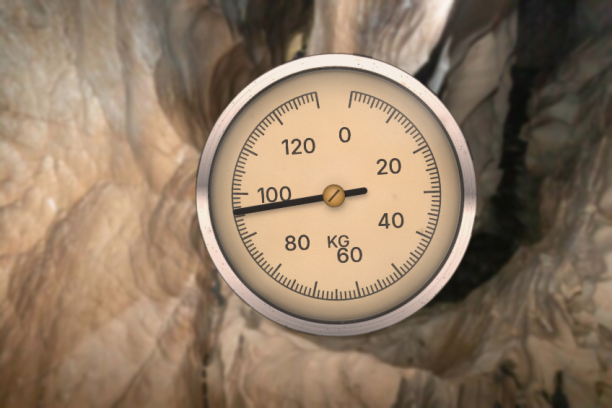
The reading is 96 kg
